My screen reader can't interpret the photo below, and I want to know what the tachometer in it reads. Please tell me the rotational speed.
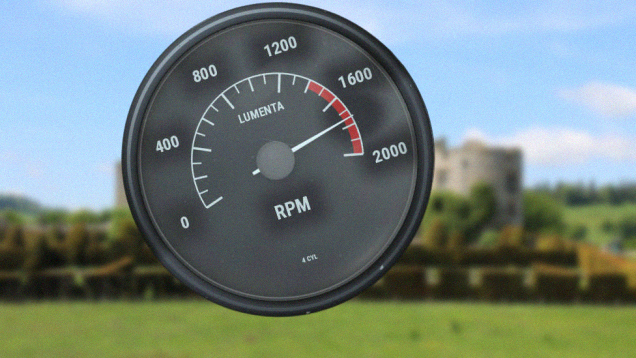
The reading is 1750 rpm
